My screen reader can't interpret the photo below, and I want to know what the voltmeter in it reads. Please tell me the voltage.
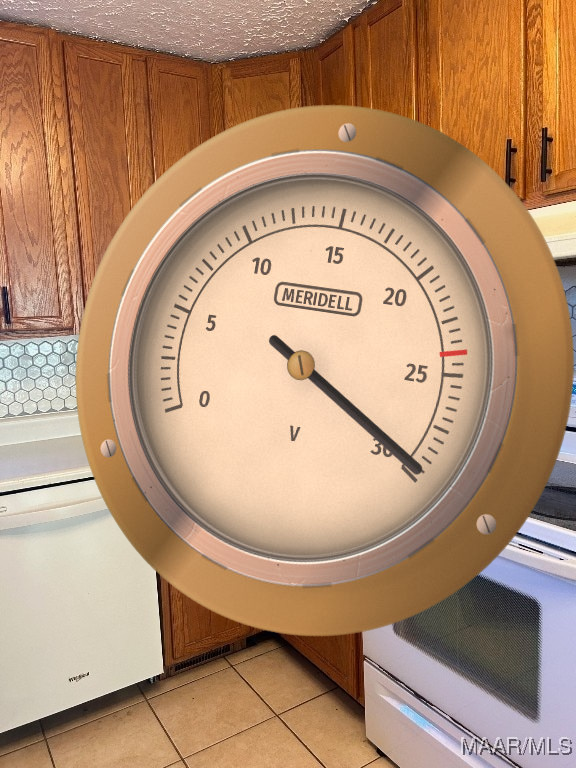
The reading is 29.5 V
